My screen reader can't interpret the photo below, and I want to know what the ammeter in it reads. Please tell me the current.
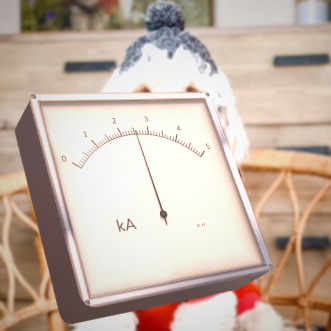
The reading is 2.5 kA
